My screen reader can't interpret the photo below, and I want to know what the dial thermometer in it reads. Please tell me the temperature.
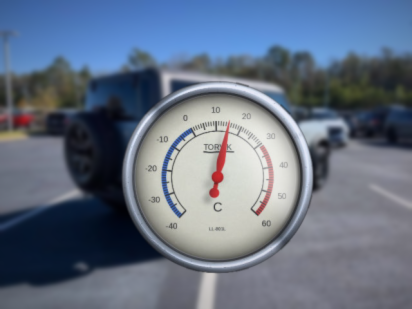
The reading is 15 °C
